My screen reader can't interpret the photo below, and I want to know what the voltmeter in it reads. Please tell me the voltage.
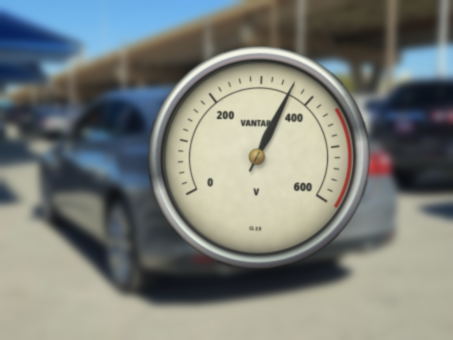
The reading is 360 V
